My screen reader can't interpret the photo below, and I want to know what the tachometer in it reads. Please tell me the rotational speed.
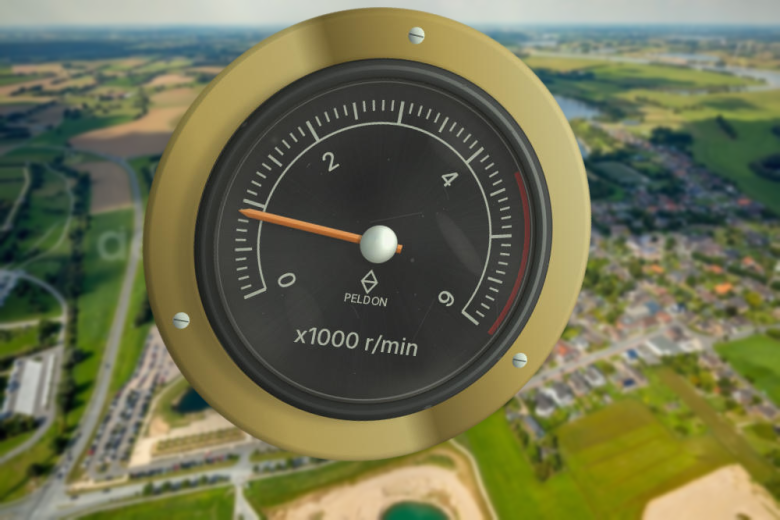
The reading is 900 rpm
